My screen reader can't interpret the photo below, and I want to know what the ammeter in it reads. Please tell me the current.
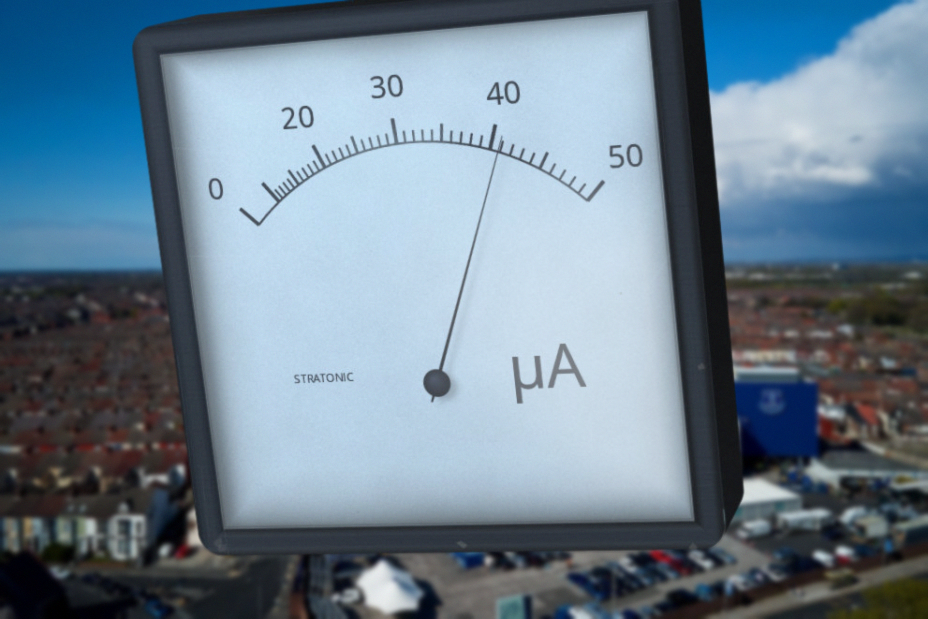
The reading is 41 µA
